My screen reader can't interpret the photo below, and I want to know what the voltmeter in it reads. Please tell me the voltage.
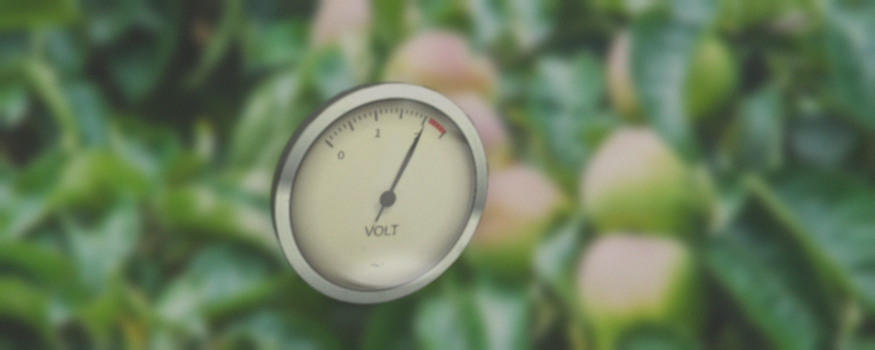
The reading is 2 V
